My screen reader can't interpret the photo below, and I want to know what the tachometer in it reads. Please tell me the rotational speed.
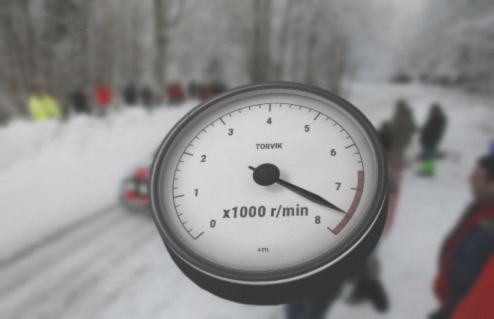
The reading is 7600 rpm
